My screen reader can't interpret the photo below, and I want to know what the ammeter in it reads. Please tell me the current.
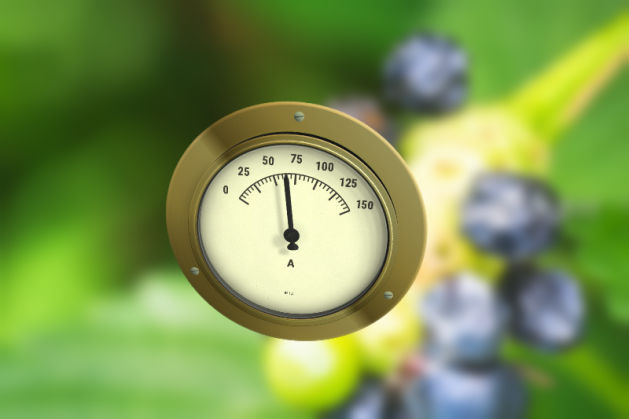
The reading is 65 A
